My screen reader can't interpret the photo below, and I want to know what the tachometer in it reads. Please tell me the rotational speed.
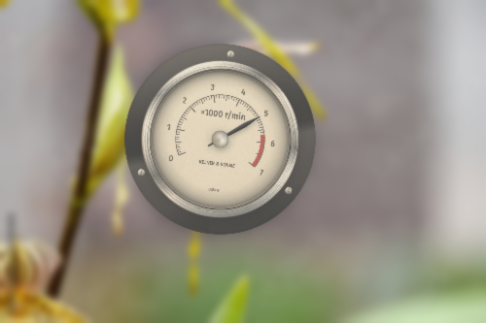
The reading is 5000 rpm
